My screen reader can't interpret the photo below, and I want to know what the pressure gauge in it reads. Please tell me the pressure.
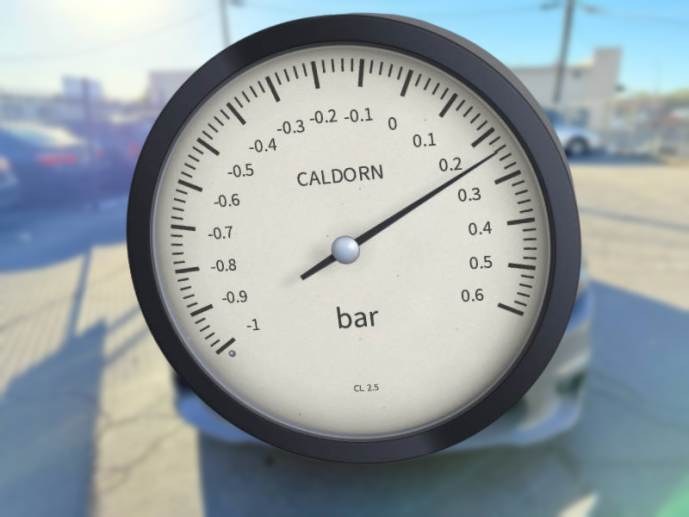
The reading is 0.24 bar
